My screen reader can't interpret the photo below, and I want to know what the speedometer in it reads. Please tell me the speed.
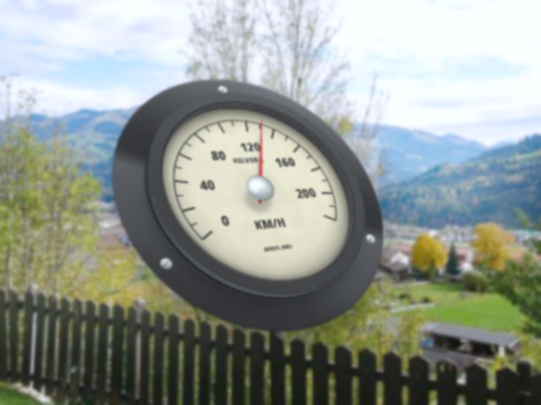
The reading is 130 km/h
